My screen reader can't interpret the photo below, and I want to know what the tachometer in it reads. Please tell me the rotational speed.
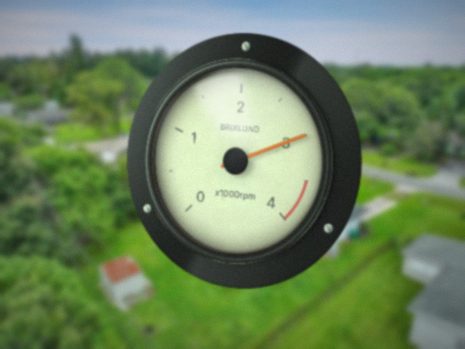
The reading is 3000 rpm
